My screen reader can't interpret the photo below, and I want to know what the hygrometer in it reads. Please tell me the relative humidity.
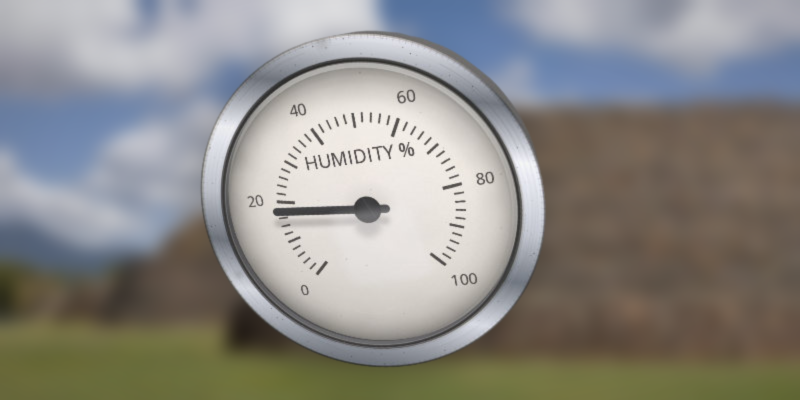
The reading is 18 %
